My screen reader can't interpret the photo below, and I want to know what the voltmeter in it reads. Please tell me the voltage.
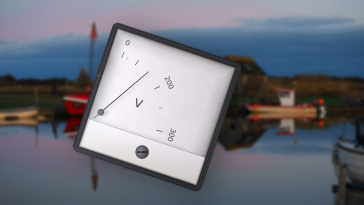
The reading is 150 V
